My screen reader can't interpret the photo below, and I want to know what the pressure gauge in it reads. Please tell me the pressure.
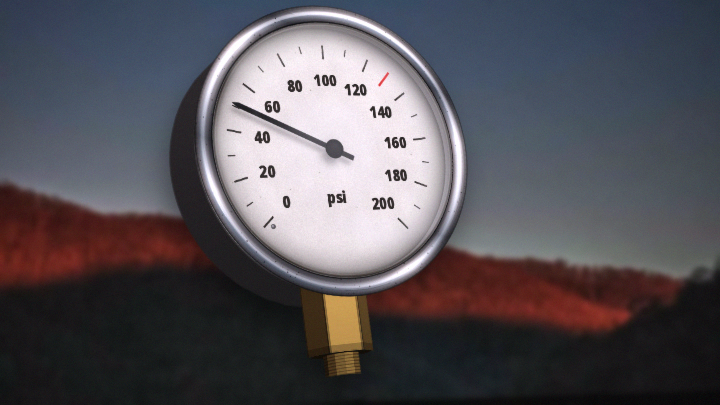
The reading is 50 psi
